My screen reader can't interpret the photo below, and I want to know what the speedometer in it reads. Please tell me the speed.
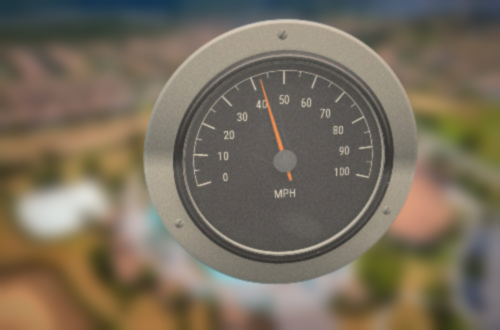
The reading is 42.5 mph
